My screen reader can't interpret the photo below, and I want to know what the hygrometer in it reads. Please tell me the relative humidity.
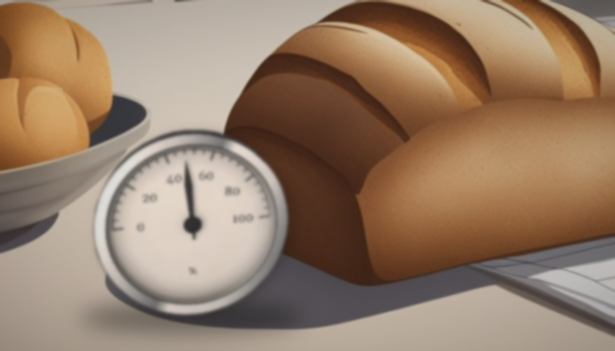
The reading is 48 %
